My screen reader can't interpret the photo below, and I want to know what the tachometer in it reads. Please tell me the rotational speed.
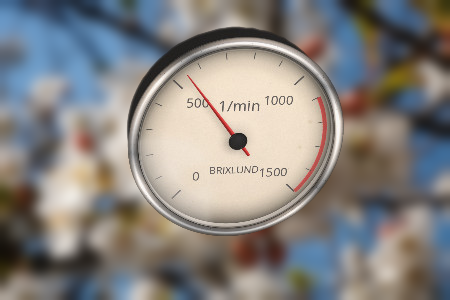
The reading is 550 rpm
